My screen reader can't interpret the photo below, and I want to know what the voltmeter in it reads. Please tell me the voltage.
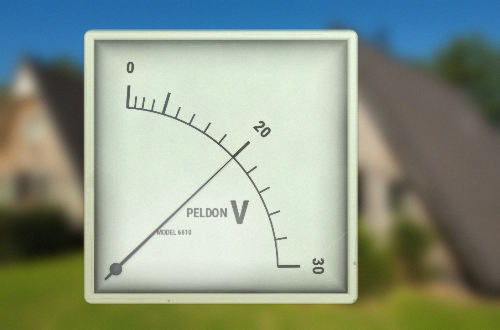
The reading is 20 V
